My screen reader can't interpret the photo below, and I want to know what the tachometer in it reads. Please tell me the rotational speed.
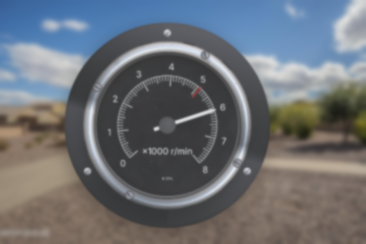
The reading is 6000 rpm
